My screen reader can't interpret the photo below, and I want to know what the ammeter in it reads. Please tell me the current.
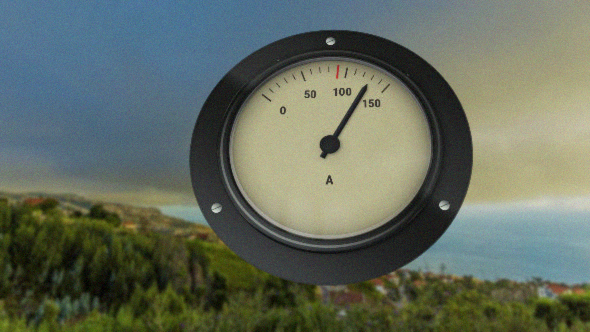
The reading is 130 A
